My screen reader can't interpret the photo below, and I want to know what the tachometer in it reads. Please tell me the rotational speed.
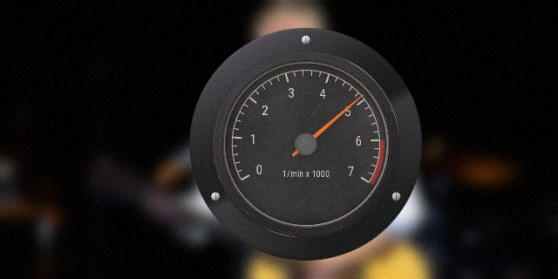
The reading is 4900 rpm
